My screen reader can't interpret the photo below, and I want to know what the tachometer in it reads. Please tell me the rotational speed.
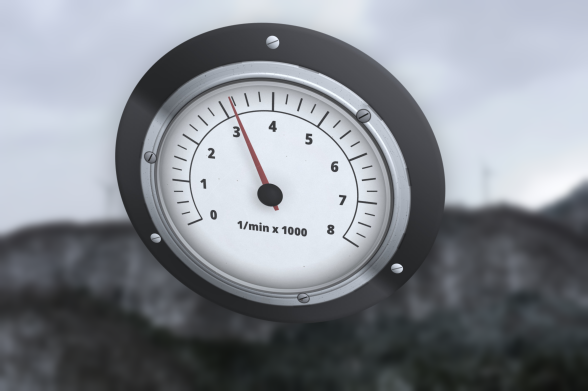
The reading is 3250 rpm
